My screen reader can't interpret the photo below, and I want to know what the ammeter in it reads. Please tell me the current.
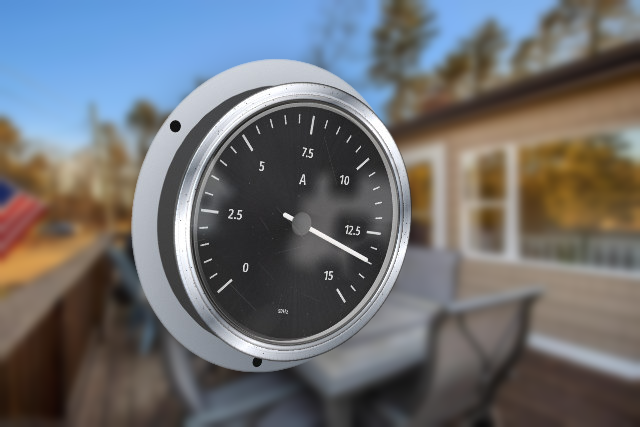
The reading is 13.5 A
